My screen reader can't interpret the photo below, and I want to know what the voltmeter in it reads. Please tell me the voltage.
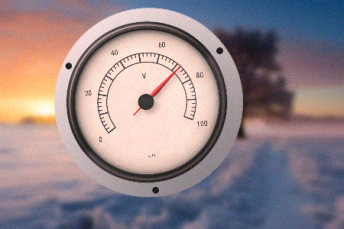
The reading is 72 V
